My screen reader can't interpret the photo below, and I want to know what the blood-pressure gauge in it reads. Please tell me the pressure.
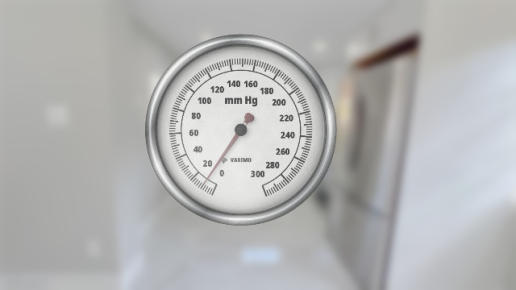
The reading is 10 mmHg
